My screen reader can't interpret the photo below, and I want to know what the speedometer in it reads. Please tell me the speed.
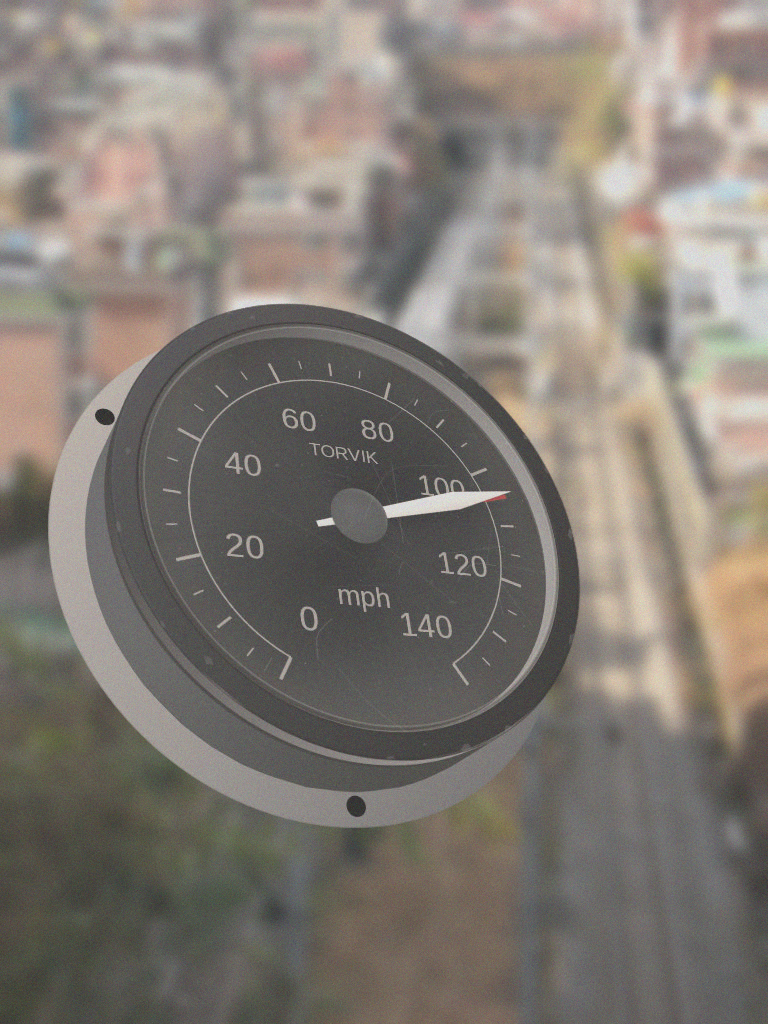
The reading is 105 mph
